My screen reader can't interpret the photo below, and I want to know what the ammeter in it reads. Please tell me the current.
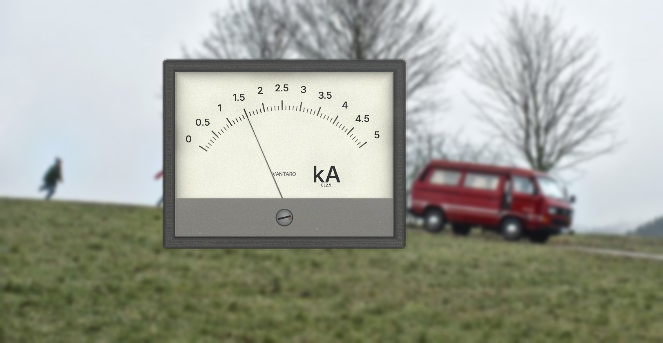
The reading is 1.5 kA
